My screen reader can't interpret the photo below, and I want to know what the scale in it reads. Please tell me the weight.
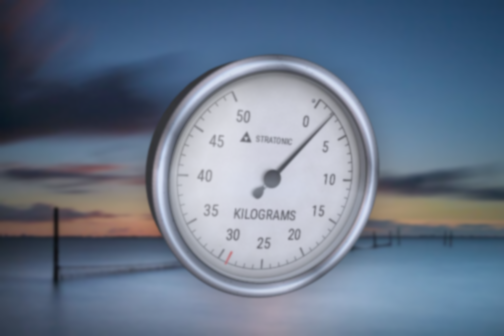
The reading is 2 kg
